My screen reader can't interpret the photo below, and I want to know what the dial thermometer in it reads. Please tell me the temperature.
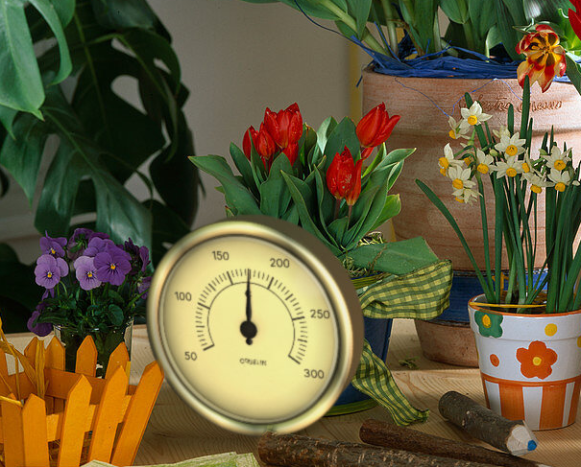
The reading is 175 °C
